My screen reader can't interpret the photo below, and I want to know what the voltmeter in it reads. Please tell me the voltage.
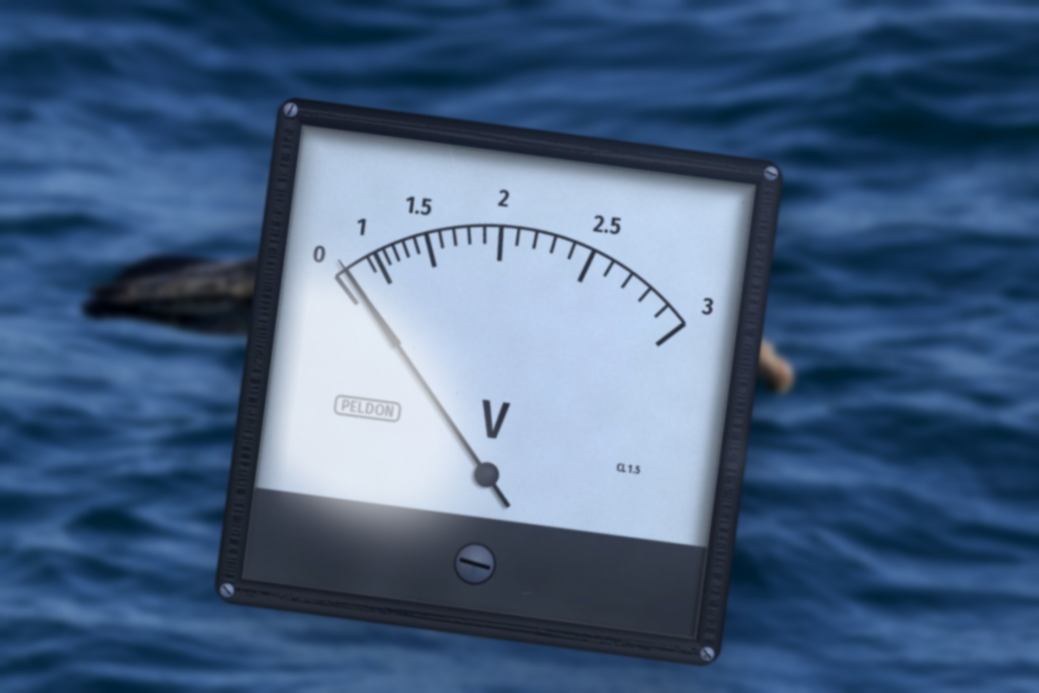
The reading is 0.5 V
